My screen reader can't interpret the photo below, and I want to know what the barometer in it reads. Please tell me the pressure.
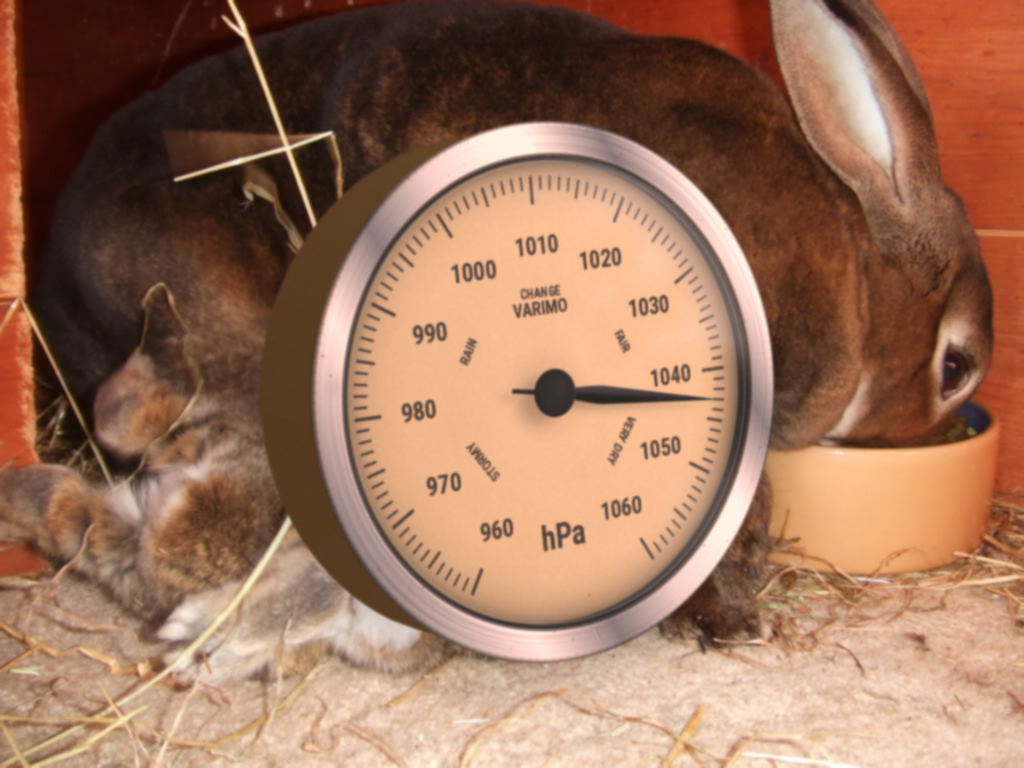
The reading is 1043 hPa
